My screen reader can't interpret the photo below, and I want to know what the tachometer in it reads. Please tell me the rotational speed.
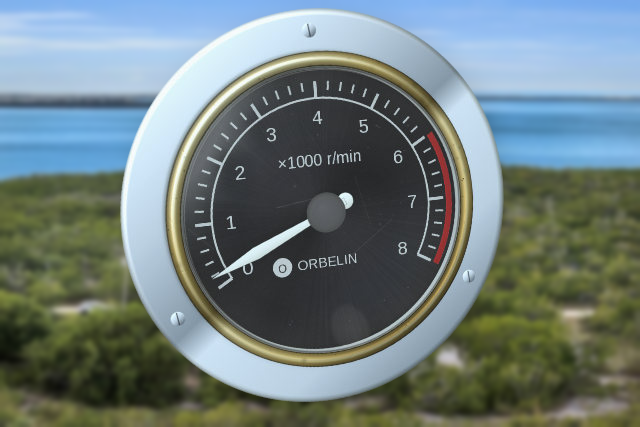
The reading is 200 rpm
